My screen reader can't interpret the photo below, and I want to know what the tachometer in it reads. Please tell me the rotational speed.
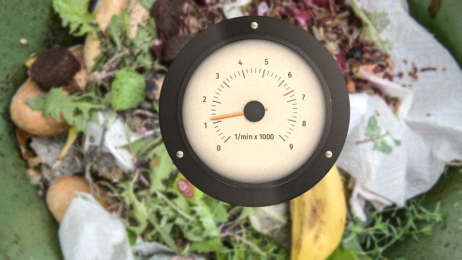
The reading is 1200 rpm
